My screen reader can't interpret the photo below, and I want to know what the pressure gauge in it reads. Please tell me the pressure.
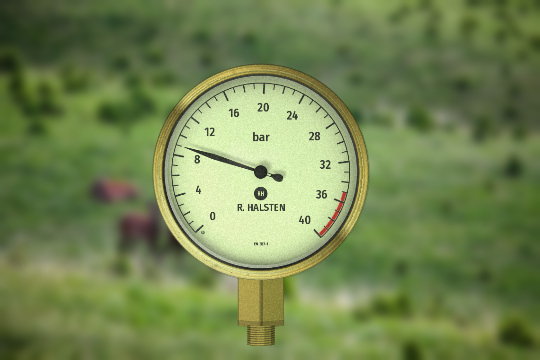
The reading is 9 bar
